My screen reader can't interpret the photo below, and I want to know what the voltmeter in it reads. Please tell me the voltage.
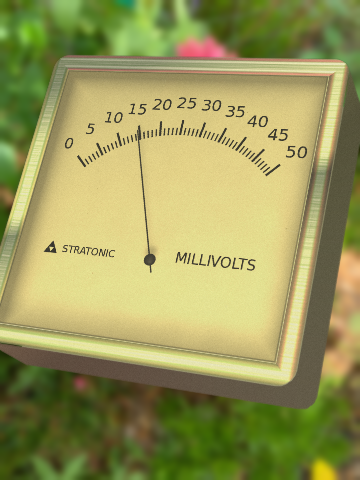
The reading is 15 mV
